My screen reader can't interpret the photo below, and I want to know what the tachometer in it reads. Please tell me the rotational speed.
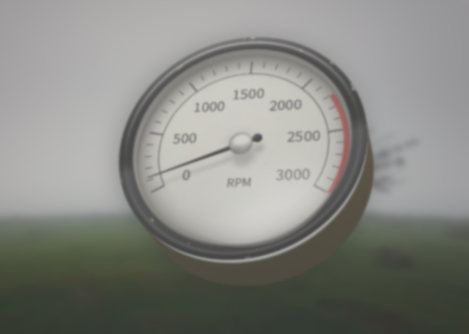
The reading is 100 rpm
